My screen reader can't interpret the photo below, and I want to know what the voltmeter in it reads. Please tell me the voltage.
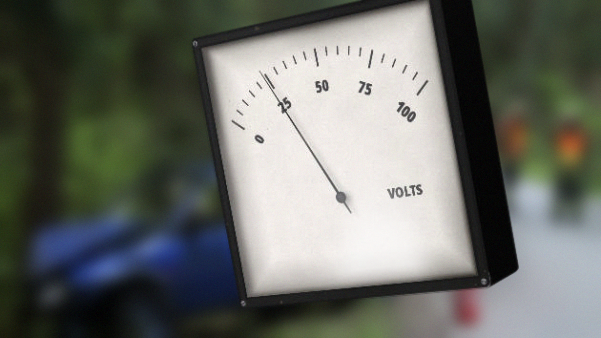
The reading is 25 V
